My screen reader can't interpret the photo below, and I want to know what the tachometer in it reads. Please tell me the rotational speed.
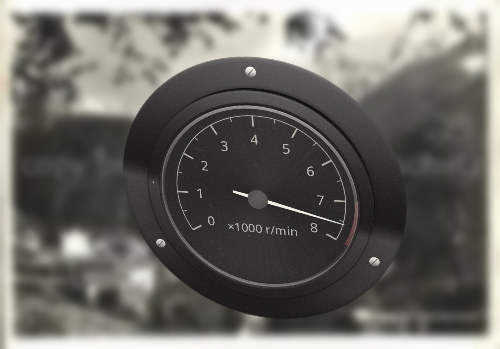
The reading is 7500 rpm
